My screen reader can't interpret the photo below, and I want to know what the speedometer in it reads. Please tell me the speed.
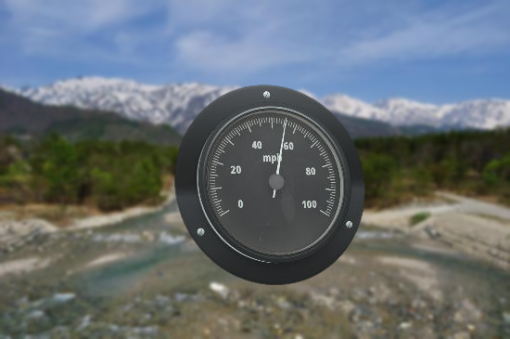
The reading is 55 mph
